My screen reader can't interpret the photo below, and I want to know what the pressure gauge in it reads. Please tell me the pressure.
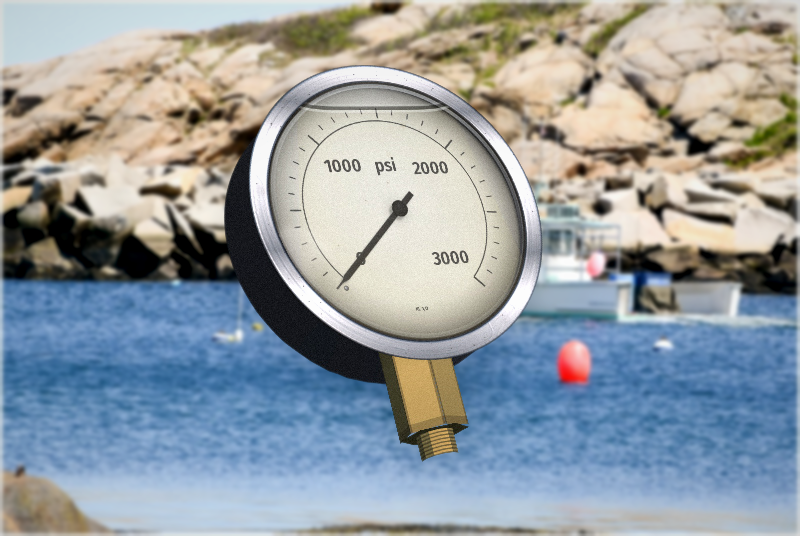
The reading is 0 psi
